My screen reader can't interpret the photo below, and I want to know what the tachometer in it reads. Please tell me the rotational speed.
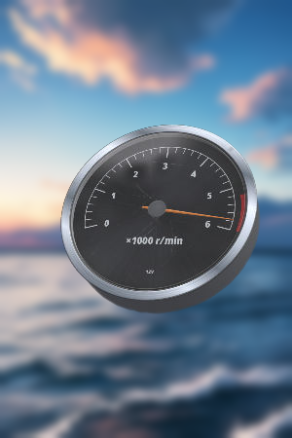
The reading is 5800 rpm
